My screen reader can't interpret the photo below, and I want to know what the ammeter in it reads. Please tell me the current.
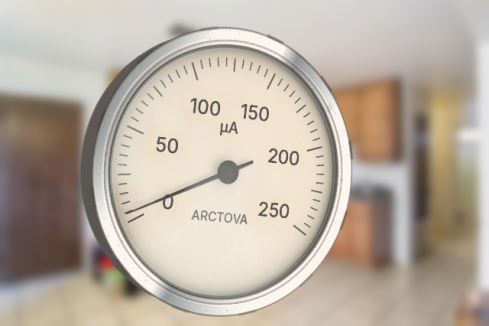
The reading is 5 µA
